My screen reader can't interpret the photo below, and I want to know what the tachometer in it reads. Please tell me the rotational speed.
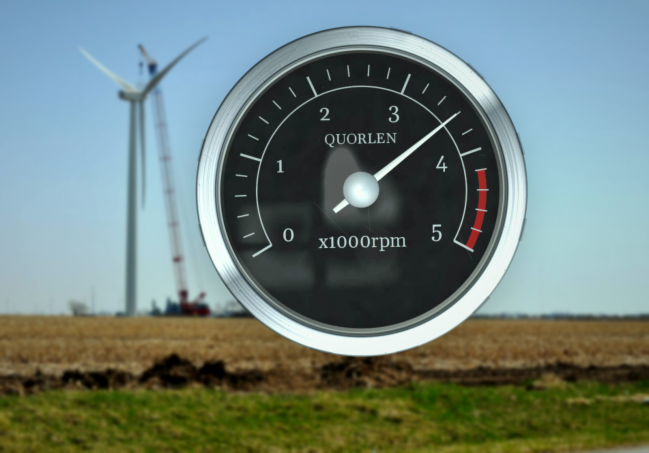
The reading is 3600 rpm
